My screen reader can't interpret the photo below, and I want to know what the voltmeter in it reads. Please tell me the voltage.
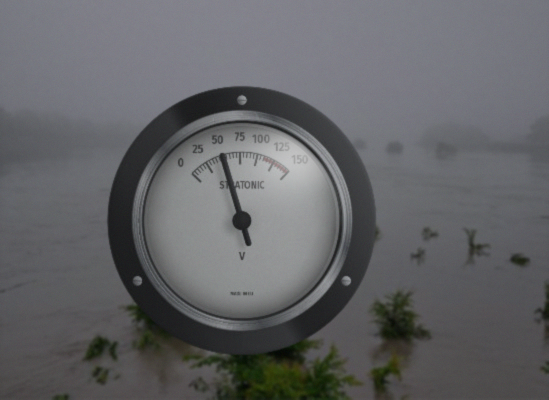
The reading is 50 V
